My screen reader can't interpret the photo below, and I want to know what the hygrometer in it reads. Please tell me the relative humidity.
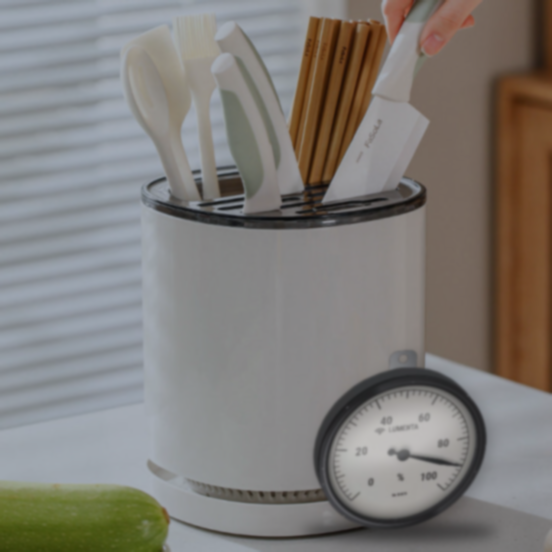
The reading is 90 %
